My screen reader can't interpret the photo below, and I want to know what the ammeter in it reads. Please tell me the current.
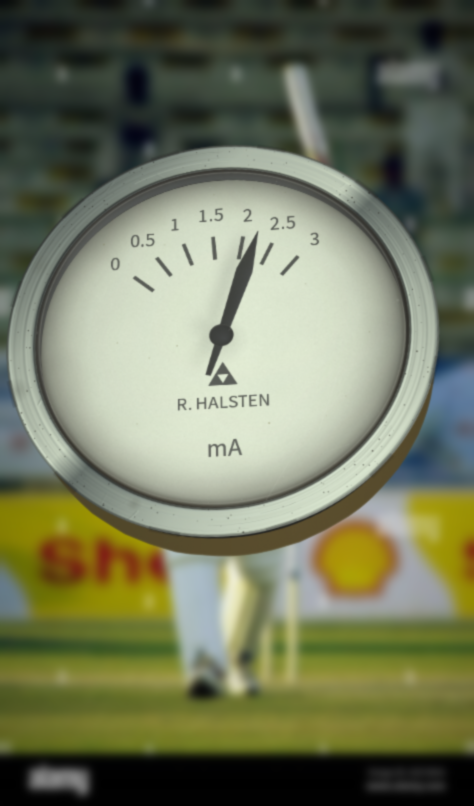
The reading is 2.25 mA
